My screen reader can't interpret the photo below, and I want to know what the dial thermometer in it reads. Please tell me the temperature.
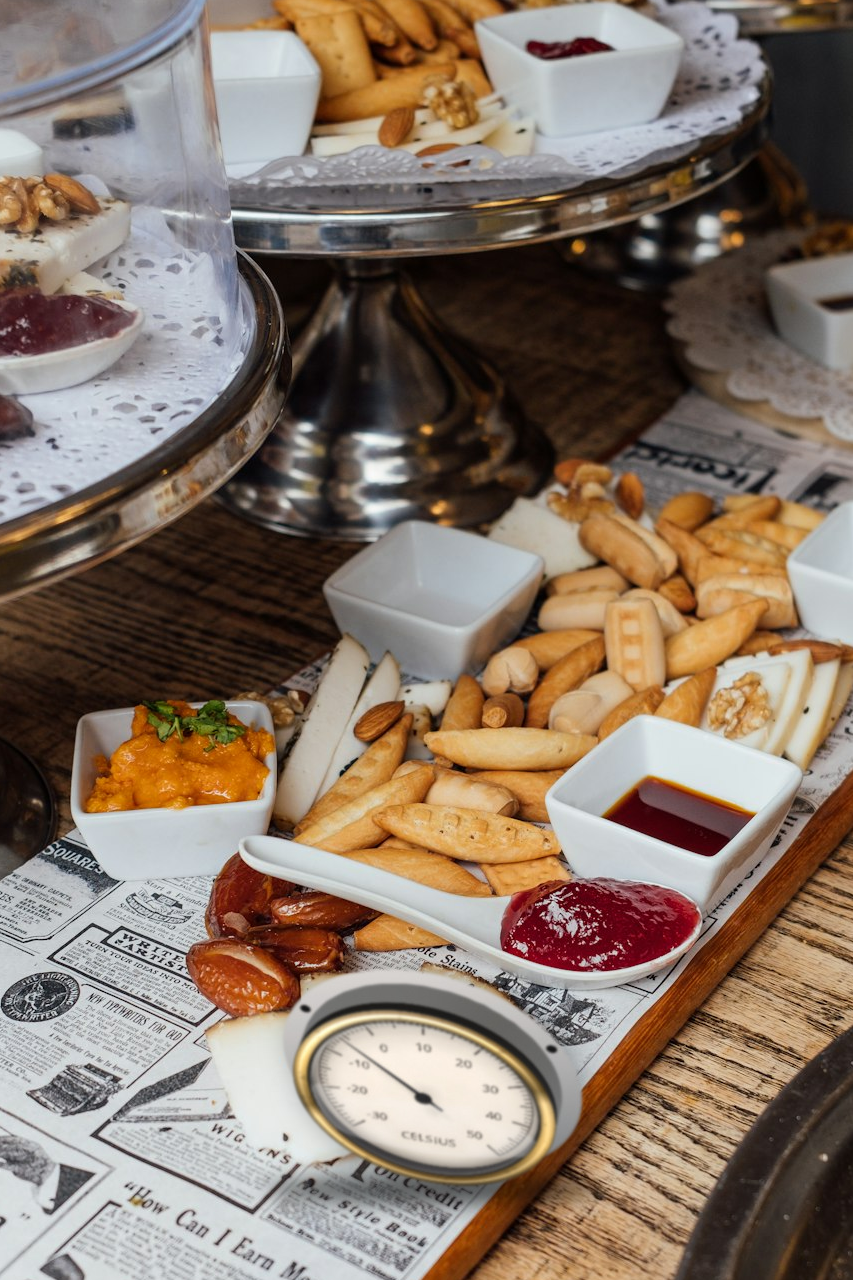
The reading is -5 °C
